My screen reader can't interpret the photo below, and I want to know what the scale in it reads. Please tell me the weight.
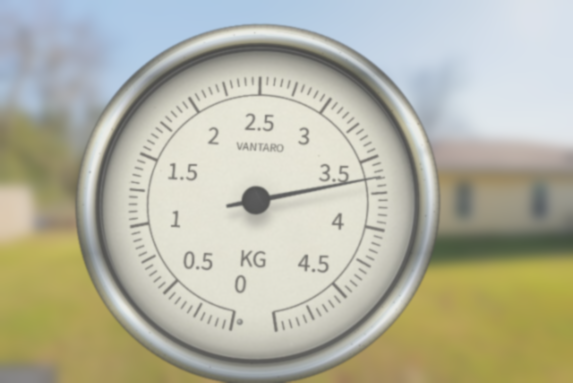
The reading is 3.65 kg
